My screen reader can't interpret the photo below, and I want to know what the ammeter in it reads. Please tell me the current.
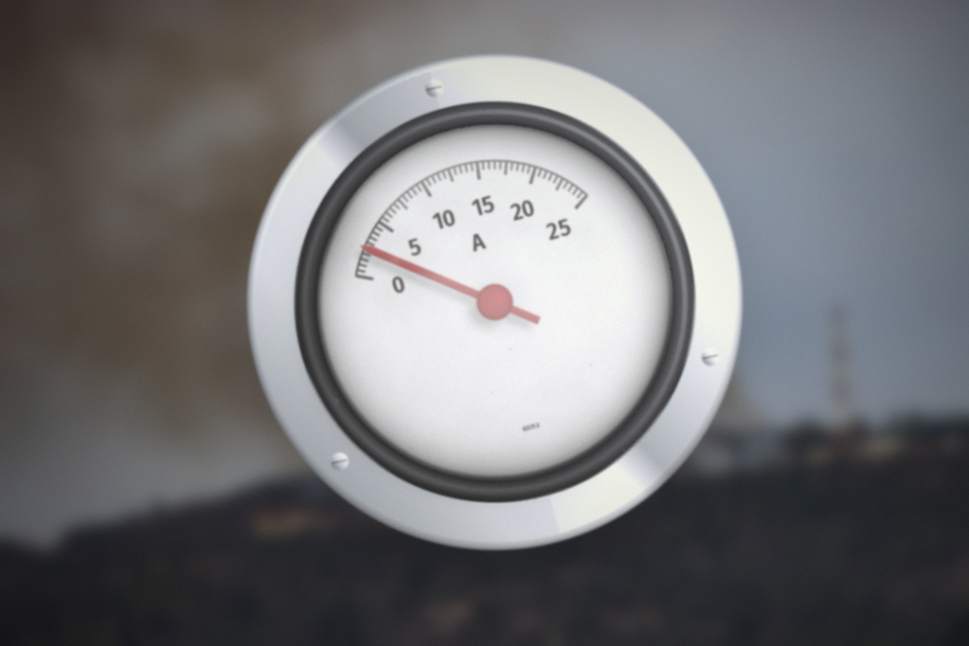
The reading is 2.5 A
